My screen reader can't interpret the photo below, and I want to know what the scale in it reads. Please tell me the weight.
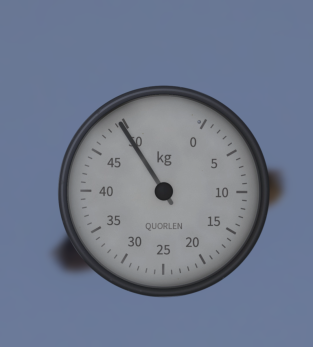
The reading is 49.5 kg
